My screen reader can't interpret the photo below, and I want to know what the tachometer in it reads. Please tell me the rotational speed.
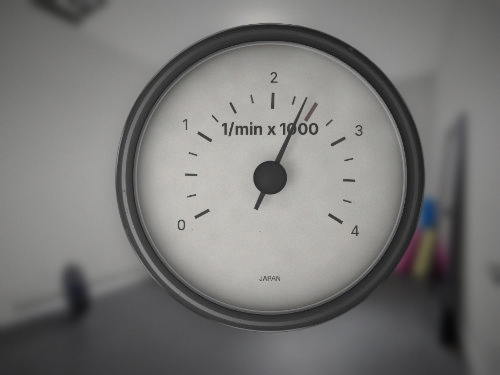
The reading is 2375 rpm
